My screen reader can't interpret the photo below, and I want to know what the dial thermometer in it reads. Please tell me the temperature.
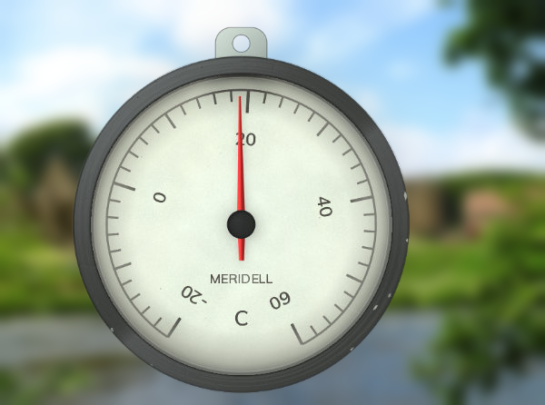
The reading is 19 °C
